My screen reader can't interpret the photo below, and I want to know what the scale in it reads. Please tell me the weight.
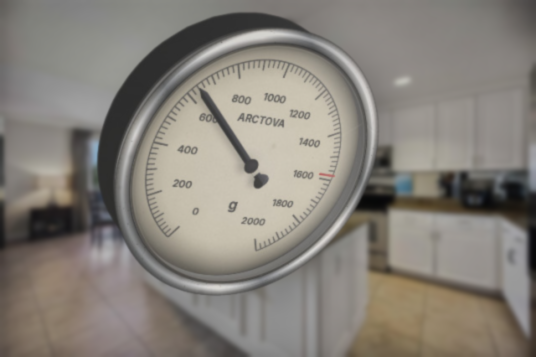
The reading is 640 g
